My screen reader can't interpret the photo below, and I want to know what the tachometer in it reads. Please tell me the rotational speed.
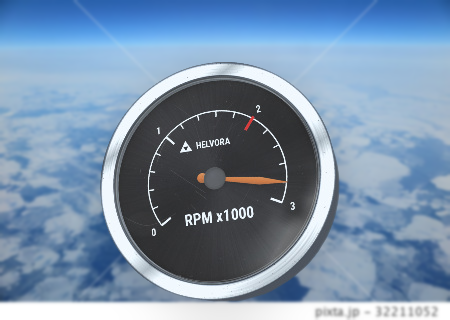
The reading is 2800 rpm
